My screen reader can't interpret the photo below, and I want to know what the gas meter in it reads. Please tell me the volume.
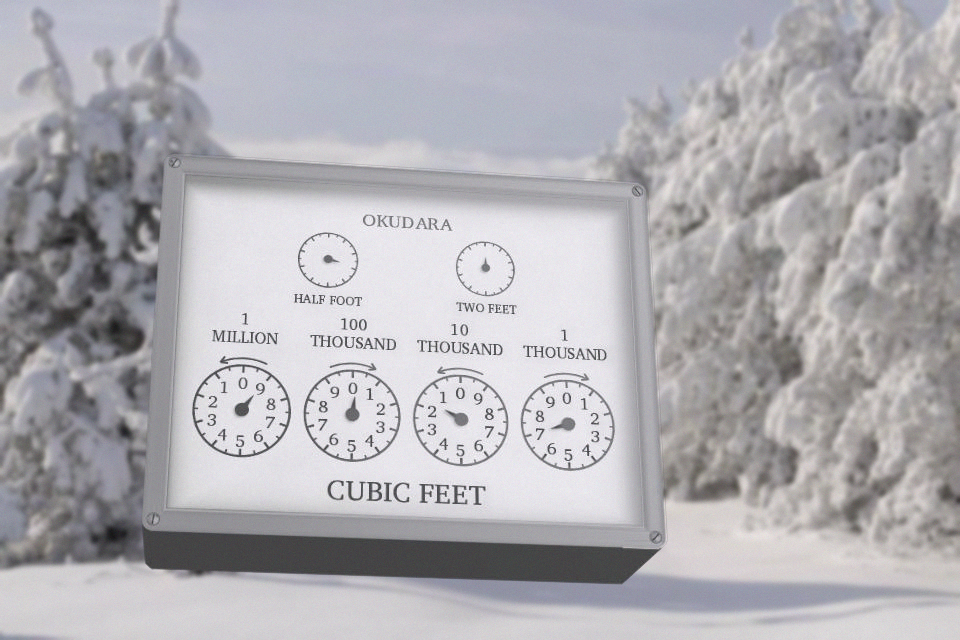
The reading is 901700 ft³
